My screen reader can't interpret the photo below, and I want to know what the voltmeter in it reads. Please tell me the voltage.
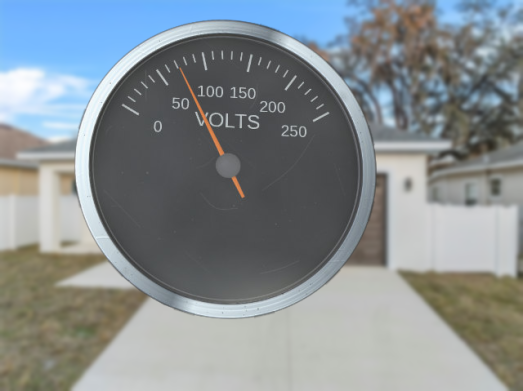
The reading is 70 V
